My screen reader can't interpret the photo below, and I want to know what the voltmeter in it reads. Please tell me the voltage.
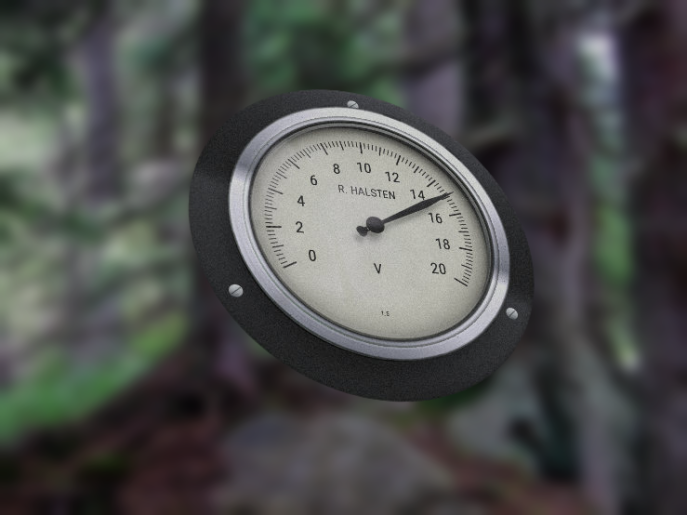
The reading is 15 V
